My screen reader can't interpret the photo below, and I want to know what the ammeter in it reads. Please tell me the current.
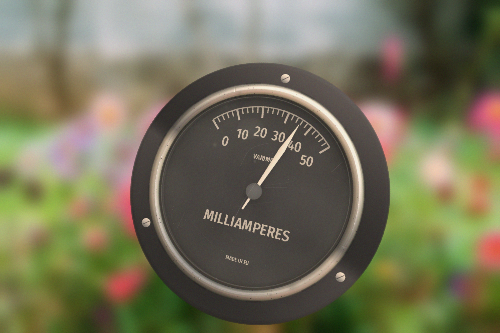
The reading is 36 mA
